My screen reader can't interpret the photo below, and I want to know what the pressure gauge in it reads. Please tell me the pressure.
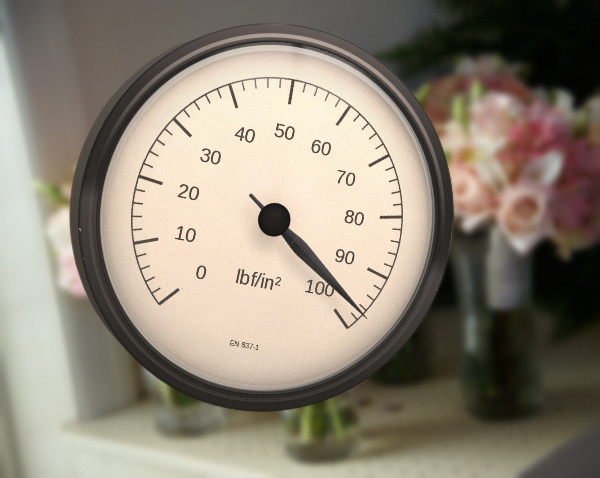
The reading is 97 psi
